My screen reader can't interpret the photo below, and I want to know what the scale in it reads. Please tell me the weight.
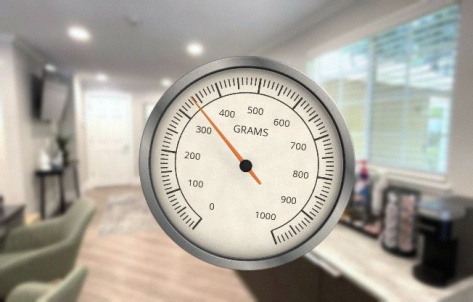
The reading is 340 g
